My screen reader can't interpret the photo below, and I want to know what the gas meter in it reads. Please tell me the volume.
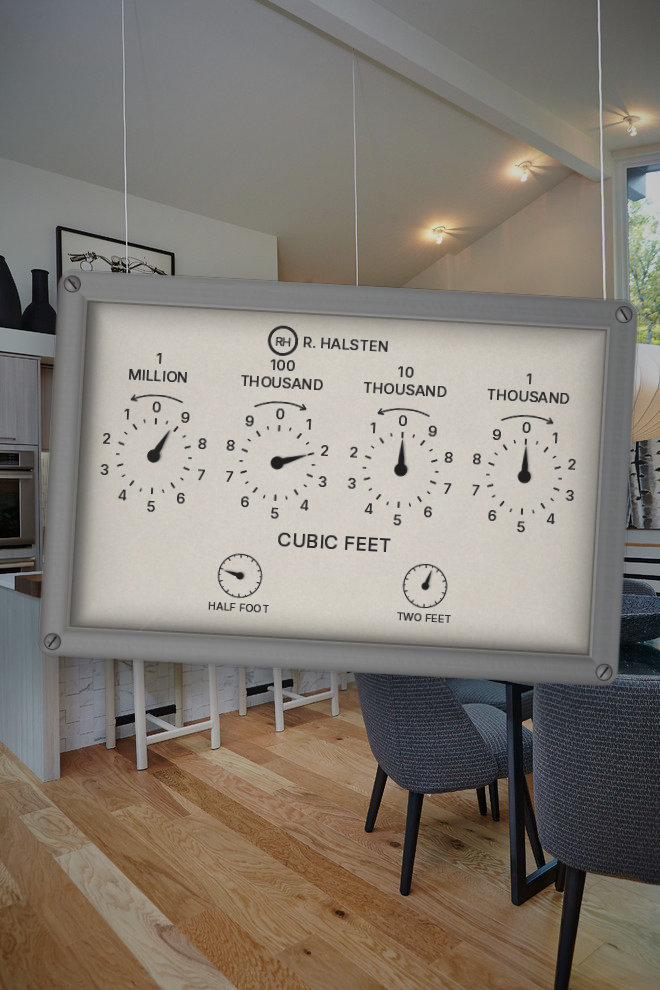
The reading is 920000 ft³
